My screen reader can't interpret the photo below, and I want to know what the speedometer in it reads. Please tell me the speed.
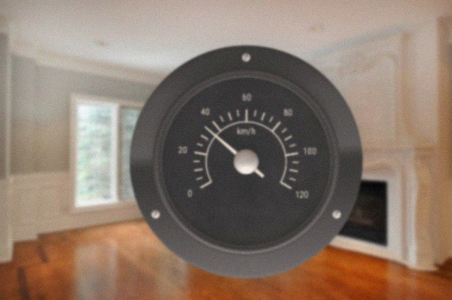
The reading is 35 km/h
